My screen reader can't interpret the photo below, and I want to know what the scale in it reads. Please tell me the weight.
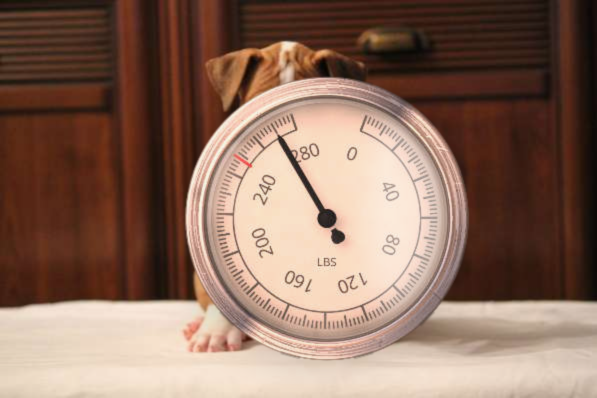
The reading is 270 lb
